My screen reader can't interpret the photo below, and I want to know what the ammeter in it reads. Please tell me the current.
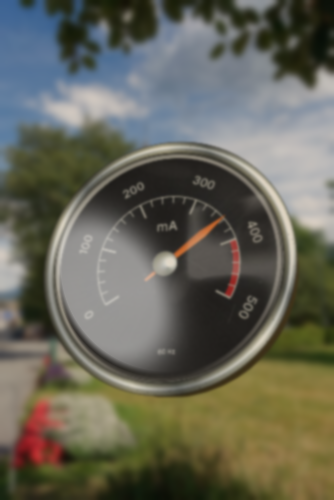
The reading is 360 mA
